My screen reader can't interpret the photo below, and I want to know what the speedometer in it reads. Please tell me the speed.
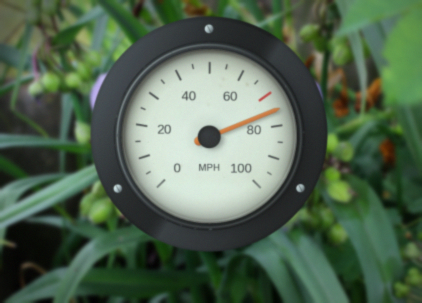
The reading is 75 mph
